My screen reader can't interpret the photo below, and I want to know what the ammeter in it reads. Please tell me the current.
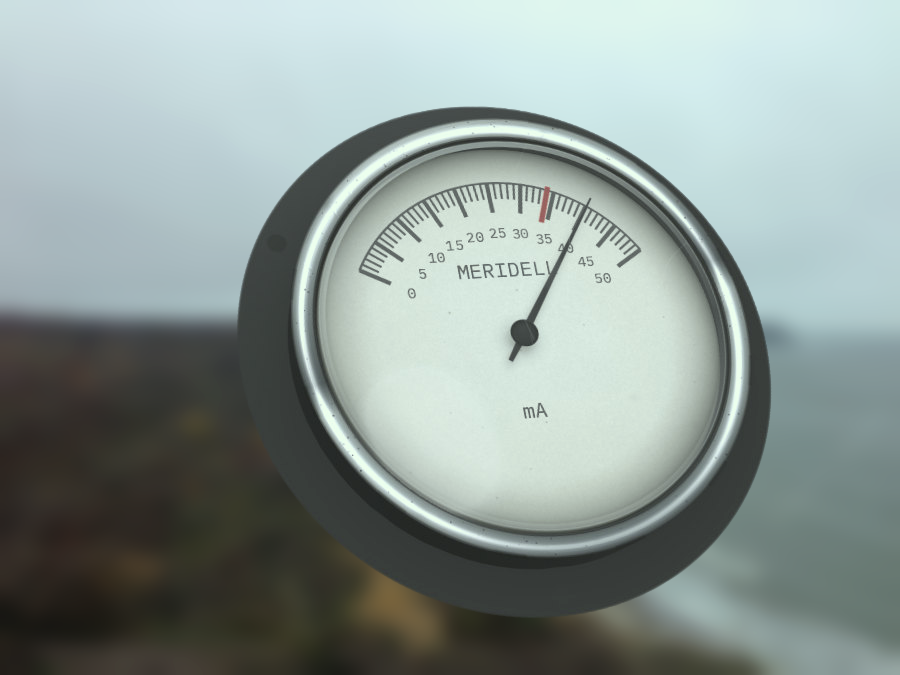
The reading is 40 mA
